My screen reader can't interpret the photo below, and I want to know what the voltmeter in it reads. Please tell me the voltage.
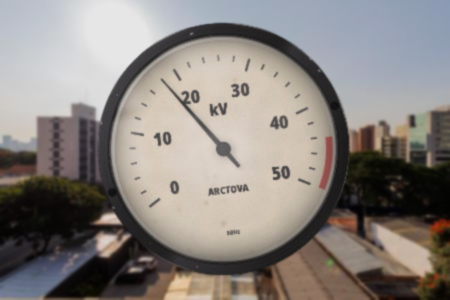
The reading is 18 kV
